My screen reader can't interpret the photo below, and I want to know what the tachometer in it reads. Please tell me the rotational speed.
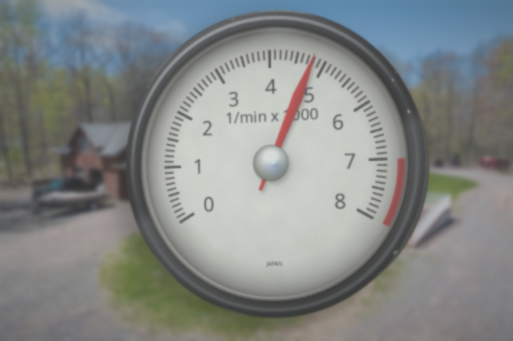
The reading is 4800 rpm
